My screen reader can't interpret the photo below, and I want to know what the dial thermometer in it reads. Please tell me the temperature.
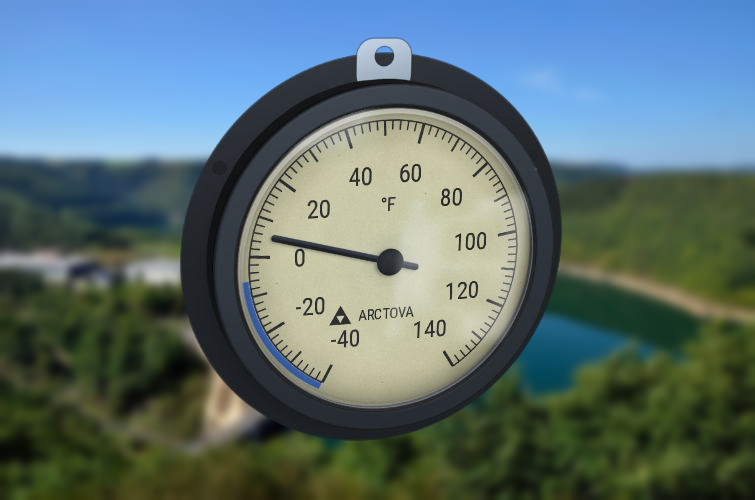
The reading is 6 °F
